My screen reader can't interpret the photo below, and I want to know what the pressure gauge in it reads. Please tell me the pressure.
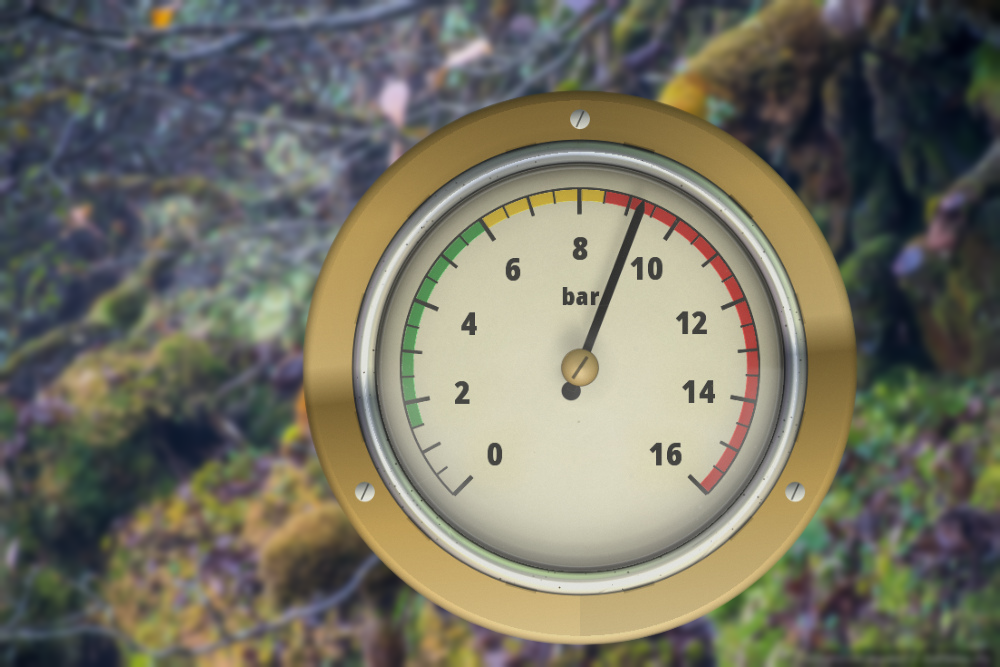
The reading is 9.25 bar
